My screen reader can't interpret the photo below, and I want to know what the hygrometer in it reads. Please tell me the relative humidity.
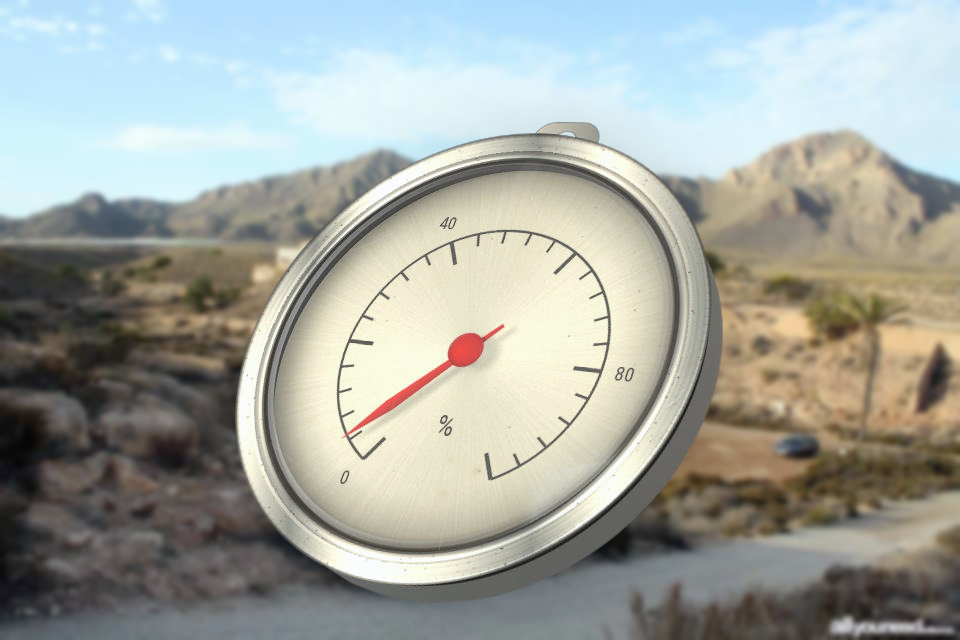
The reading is 4 %
